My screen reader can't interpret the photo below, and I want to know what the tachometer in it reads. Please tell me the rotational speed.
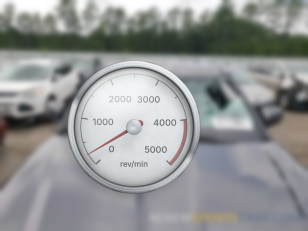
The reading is 250 rpm
